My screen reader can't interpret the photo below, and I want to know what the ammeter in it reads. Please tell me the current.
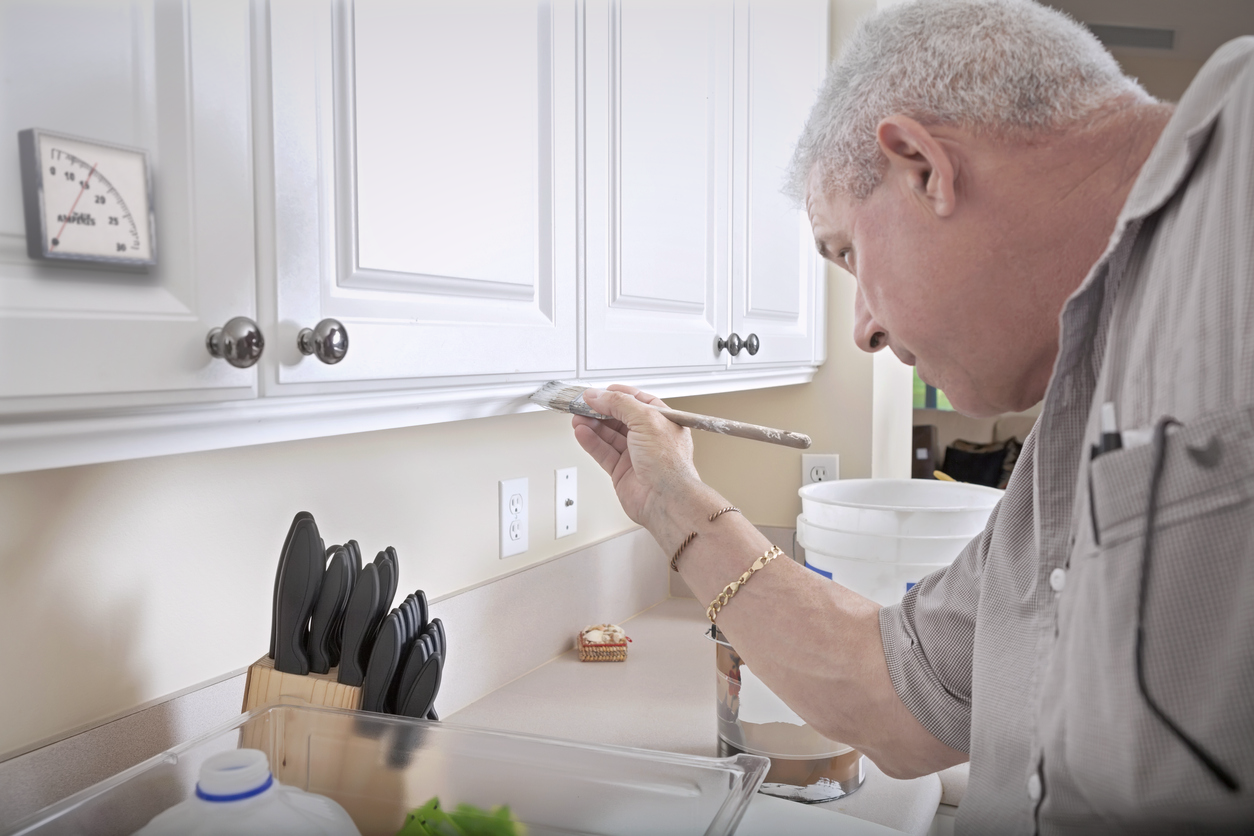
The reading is 15 A
